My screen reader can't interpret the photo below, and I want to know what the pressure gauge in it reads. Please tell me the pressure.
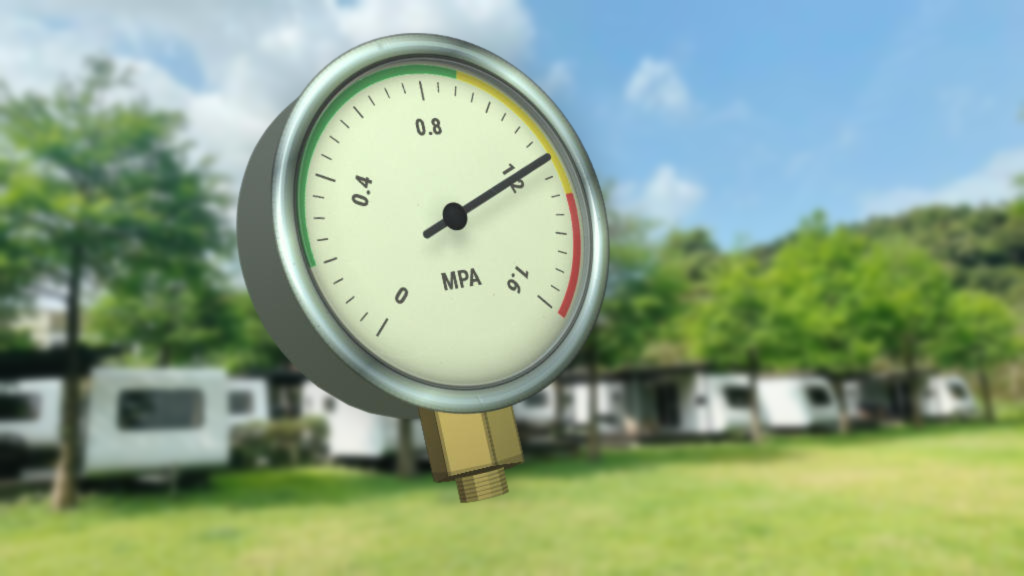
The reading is 1.2 MPa
